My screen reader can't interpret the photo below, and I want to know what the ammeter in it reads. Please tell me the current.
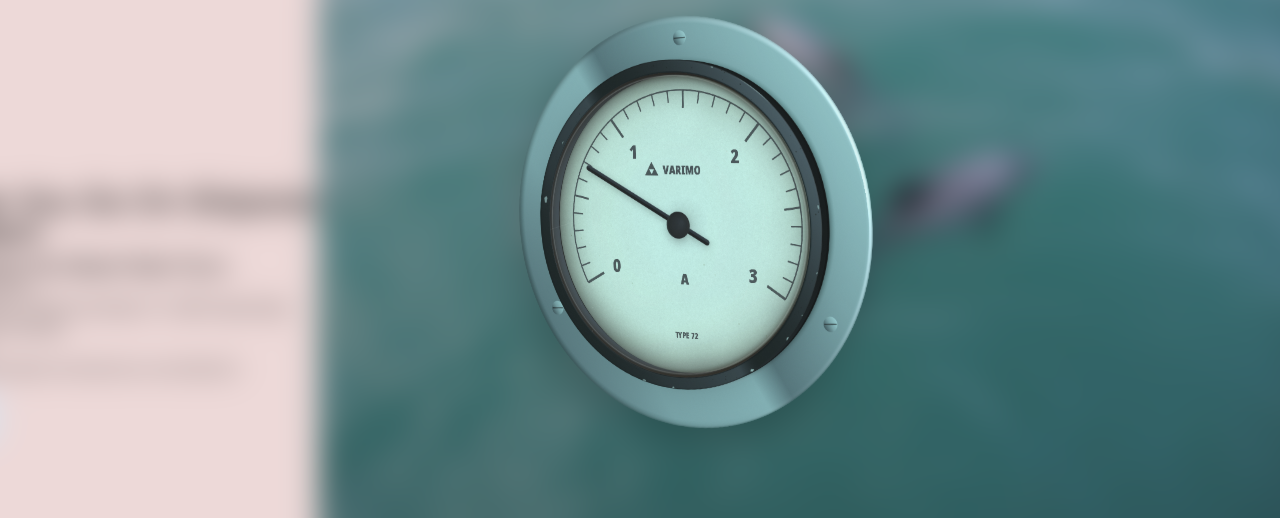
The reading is 0.7 A
